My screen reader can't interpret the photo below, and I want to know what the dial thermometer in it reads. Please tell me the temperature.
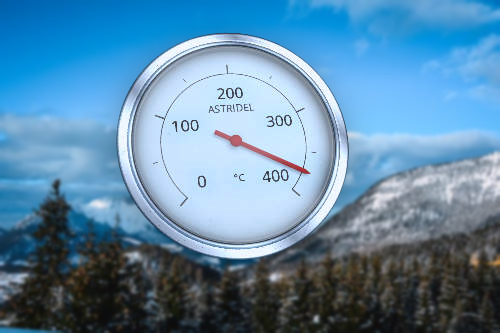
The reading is 375 °C
